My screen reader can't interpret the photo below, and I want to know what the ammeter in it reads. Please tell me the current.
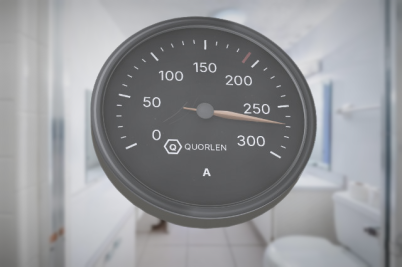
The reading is 270 A
